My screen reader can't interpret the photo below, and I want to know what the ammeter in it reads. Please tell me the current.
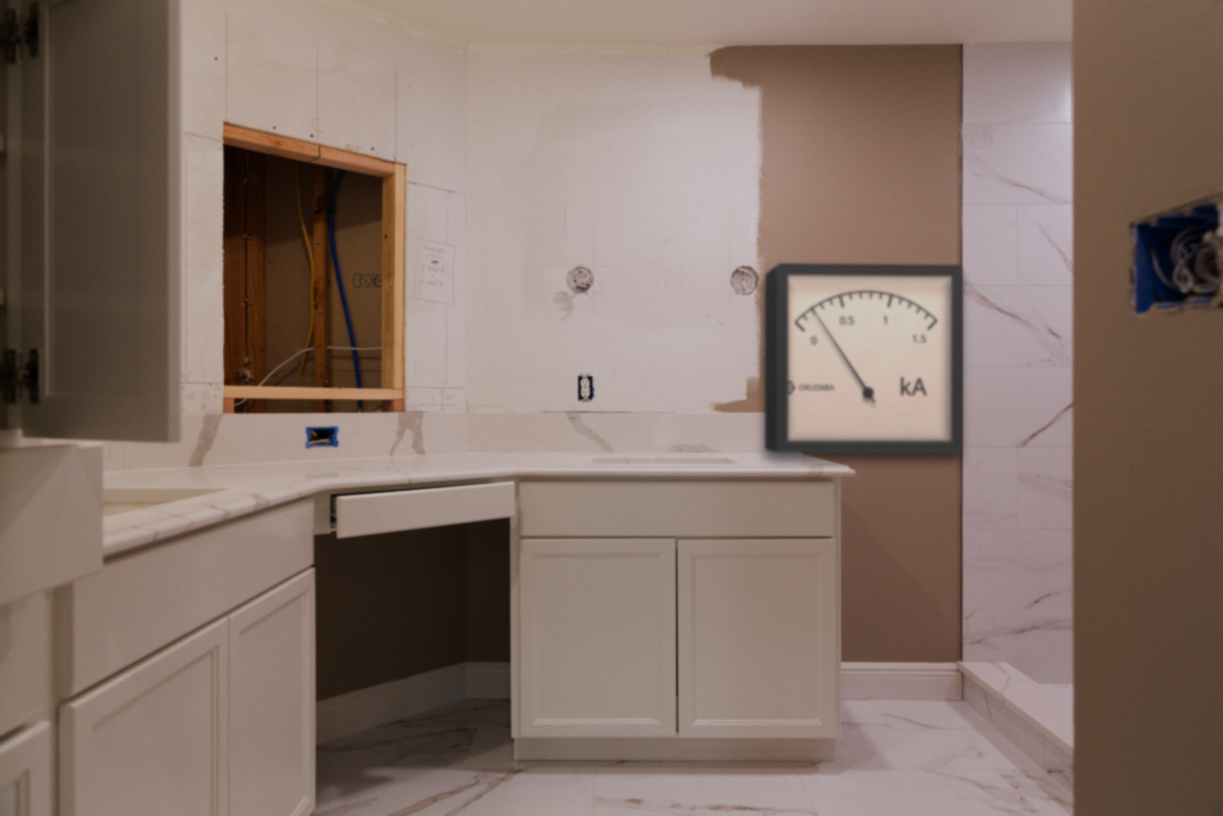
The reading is 0.2 kA
